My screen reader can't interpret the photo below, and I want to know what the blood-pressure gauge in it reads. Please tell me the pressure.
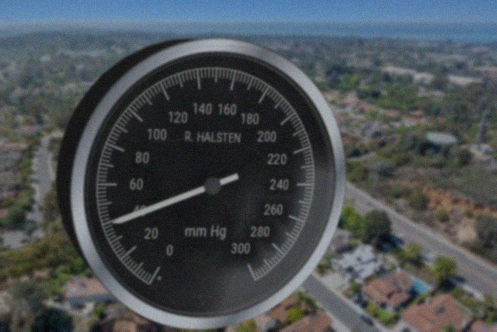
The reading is 40 mmHg
